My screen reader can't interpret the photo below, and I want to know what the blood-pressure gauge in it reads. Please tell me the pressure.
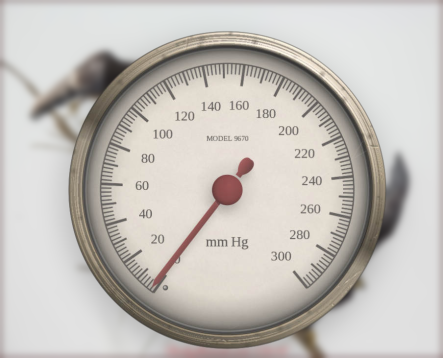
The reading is 2 mmHg
